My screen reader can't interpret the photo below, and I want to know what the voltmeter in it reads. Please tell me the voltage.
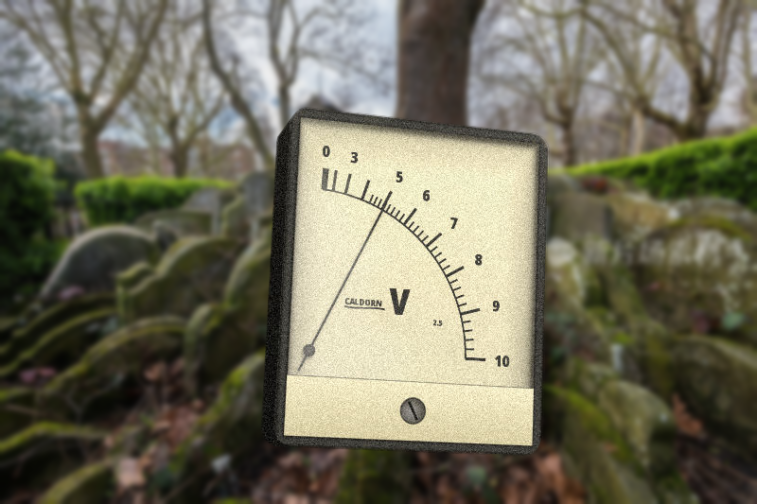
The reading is 5 V
